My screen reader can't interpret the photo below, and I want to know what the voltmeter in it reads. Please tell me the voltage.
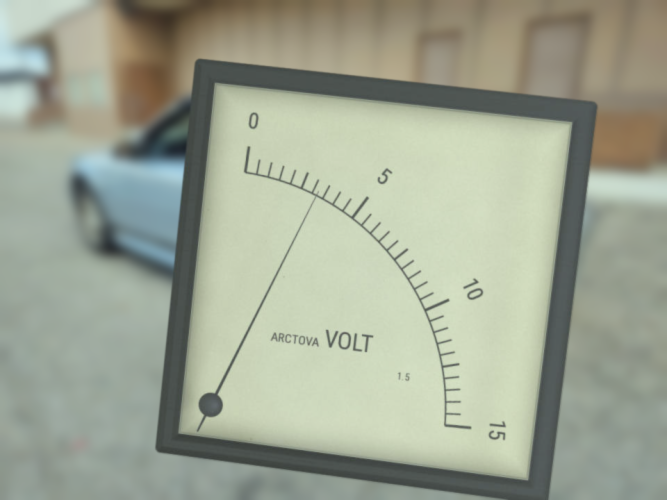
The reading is 3.25 V
